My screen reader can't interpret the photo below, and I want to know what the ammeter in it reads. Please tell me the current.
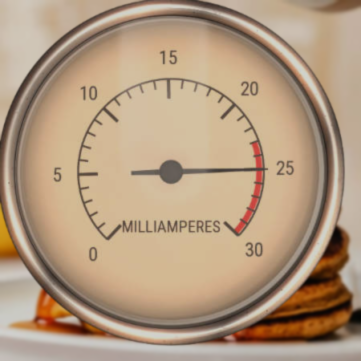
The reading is 25 mA
